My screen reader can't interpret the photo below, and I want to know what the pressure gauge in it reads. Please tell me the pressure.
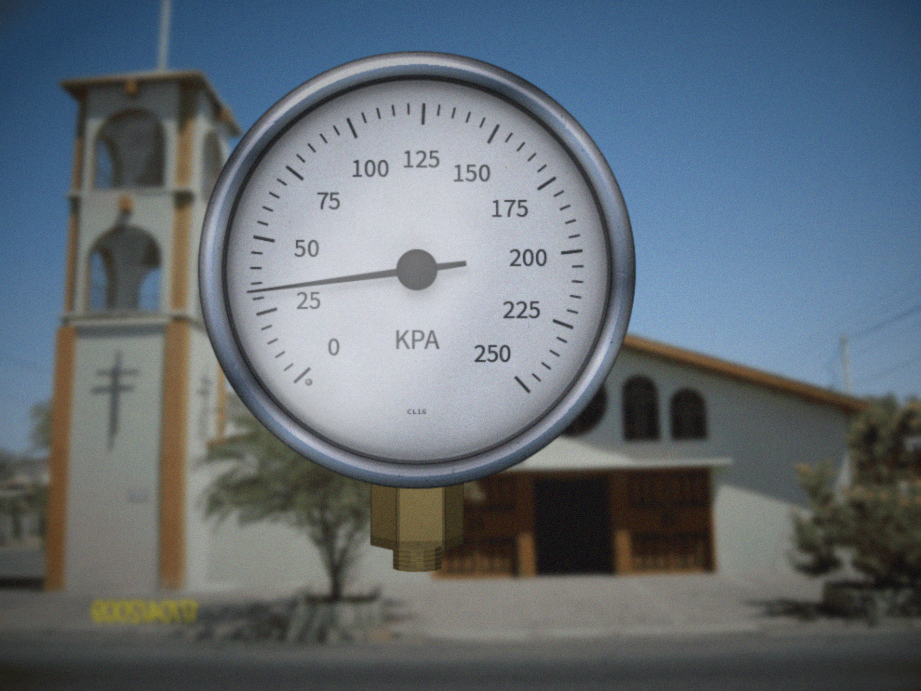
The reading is 32.5 kPa
